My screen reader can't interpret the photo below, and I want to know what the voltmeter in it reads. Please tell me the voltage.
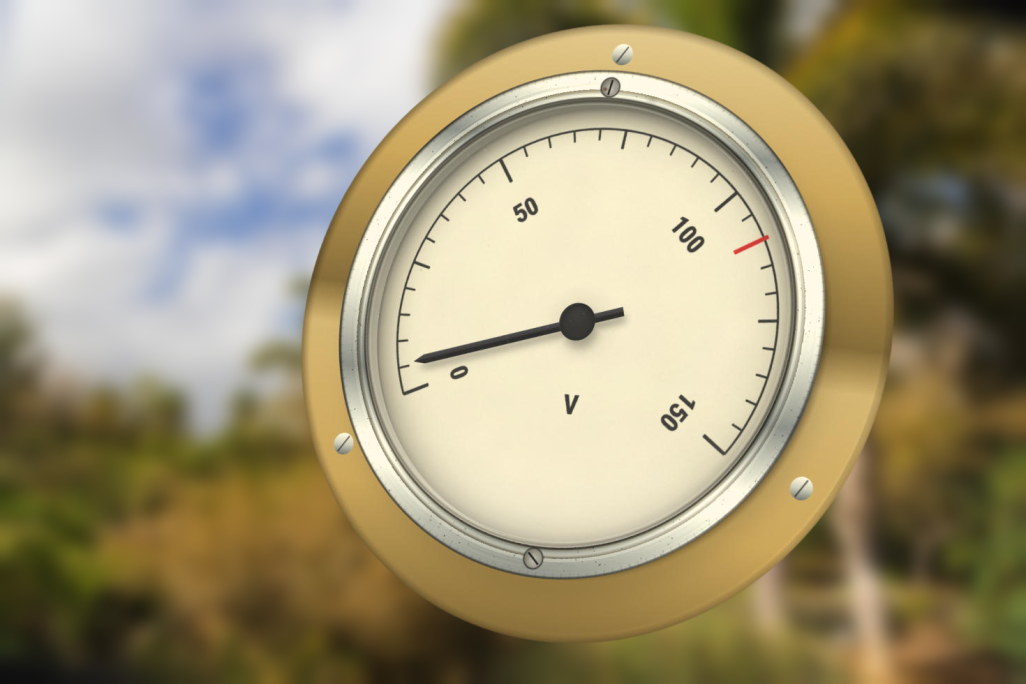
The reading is 5 V
